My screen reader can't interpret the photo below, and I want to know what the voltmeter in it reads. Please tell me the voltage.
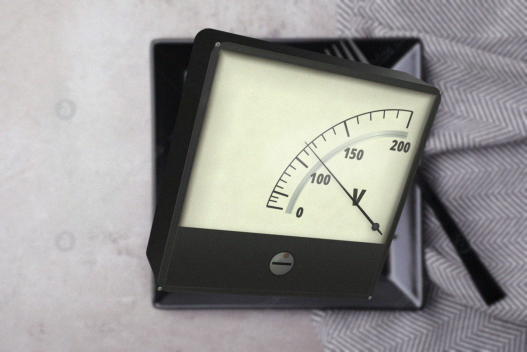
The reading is 115 V
